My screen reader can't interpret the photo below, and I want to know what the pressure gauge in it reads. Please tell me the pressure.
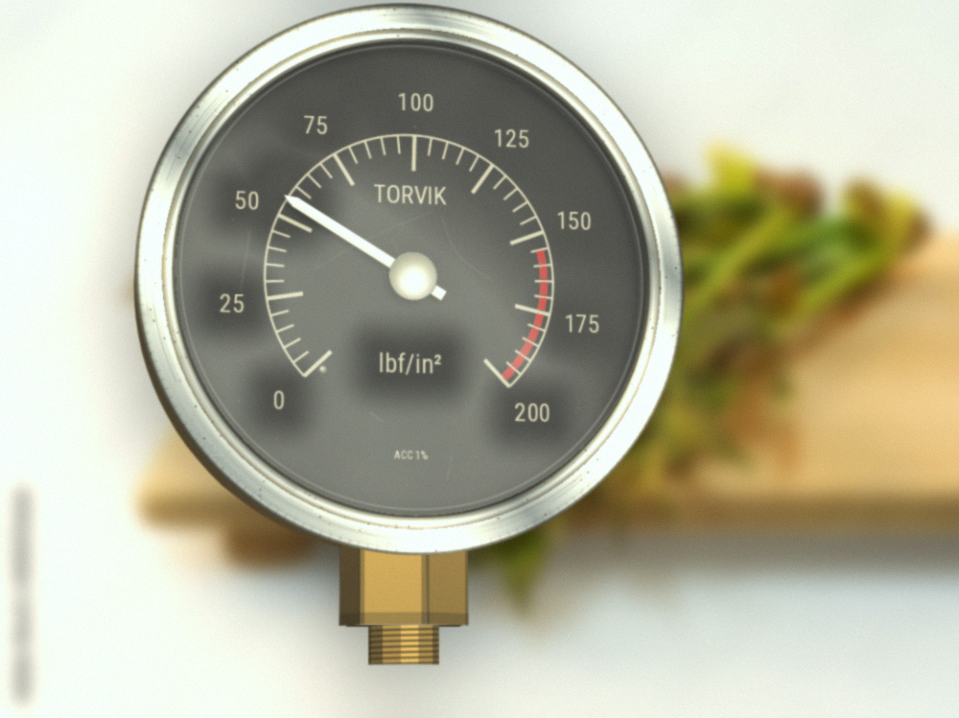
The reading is 55 psi
